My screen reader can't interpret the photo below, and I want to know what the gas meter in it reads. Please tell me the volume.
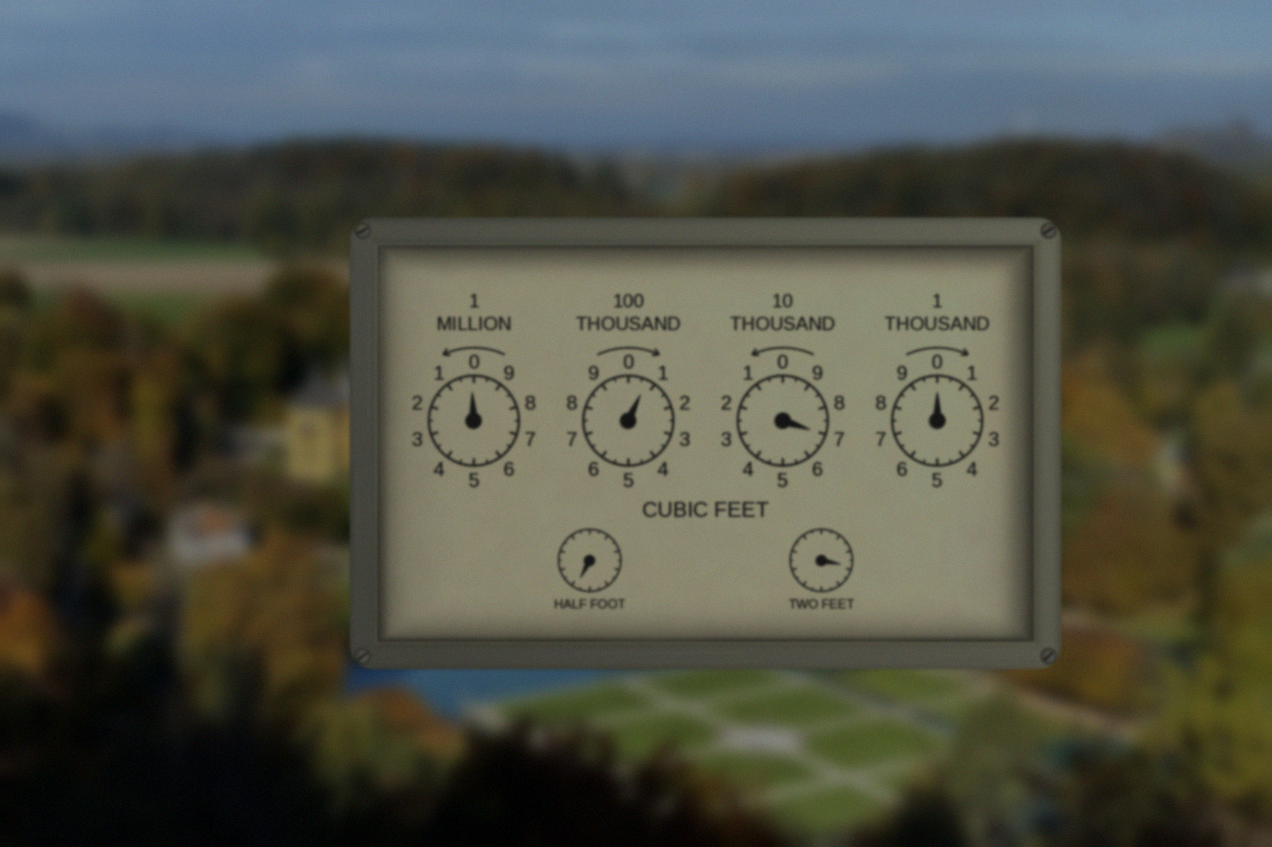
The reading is 7000 ft³
